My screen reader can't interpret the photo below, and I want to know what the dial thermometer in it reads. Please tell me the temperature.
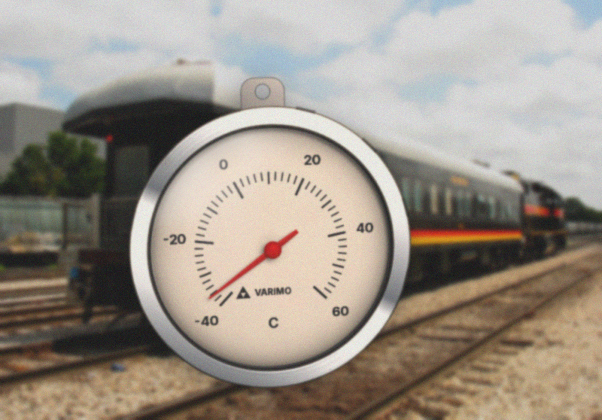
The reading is -36 °C
